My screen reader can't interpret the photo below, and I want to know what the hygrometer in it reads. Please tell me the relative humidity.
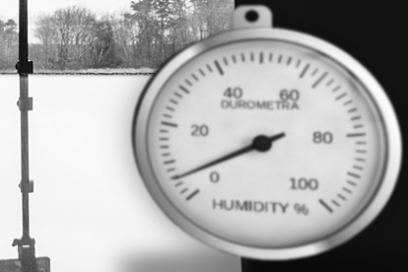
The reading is 6 %
